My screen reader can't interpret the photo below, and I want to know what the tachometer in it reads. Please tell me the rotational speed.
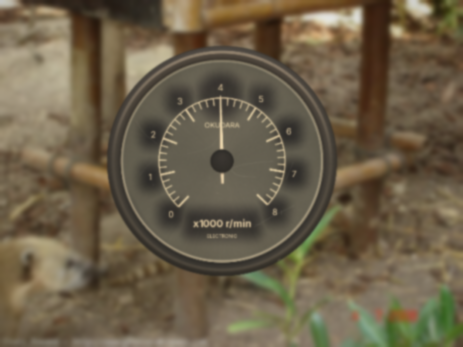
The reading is 4000 rpm
